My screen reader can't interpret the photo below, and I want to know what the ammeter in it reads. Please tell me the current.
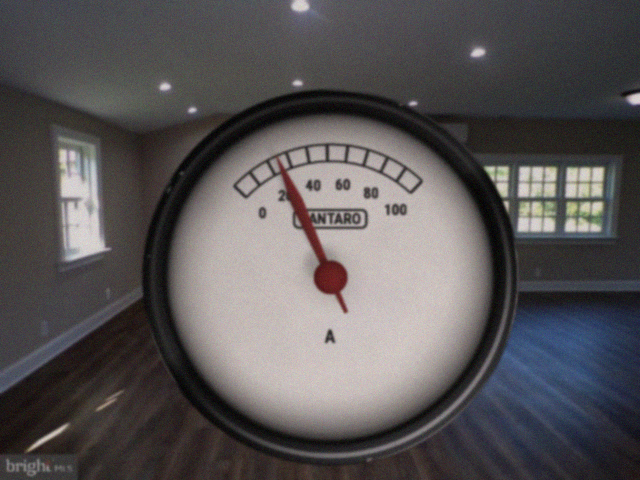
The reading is 25 A
